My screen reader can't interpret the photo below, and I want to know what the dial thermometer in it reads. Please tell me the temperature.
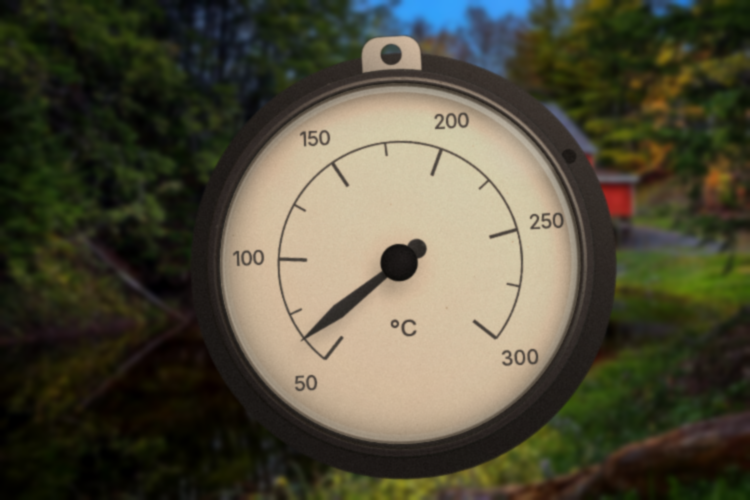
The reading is 62.5 °C
